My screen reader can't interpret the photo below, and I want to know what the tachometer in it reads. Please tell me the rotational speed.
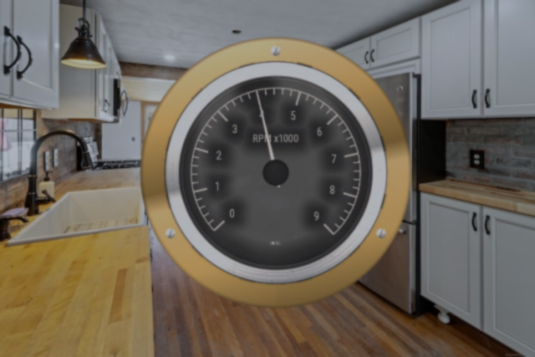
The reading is 4000 rpm
